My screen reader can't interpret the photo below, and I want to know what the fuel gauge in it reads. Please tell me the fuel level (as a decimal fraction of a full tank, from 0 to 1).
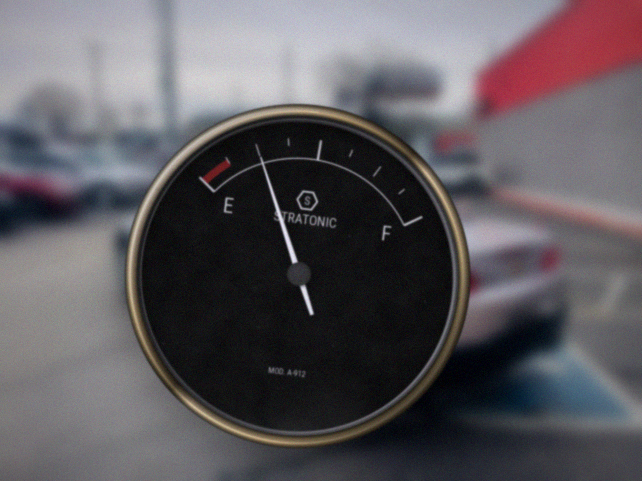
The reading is 0.25
